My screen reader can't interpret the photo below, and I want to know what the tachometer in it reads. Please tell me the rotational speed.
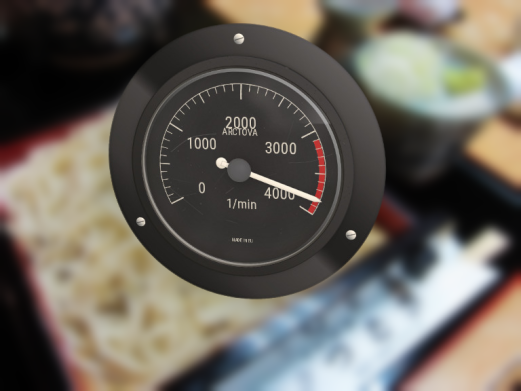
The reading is 3800 rpm
